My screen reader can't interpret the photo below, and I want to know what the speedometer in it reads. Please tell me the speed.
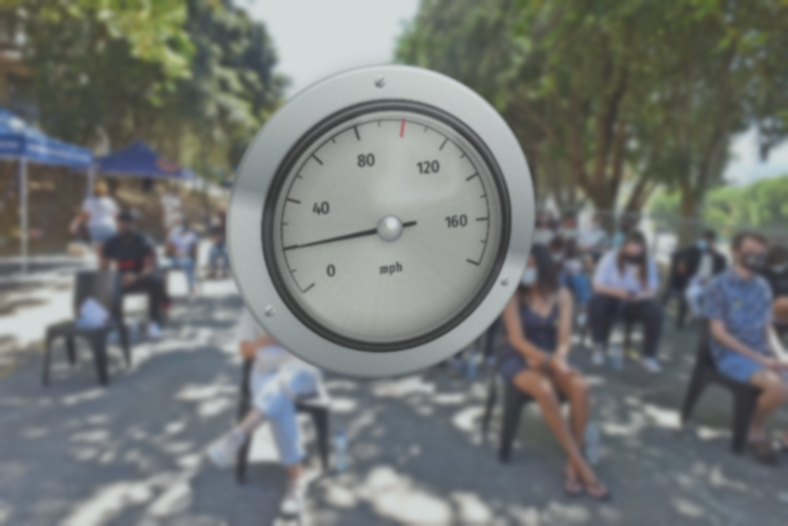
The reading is 20 mph
